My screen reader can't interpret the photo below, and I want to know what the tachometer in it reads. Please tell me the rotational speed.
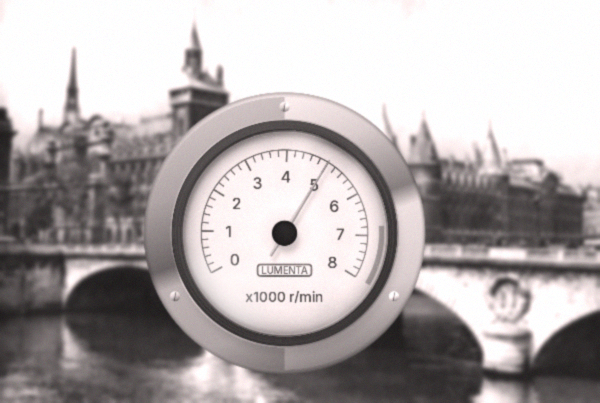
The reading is 5000 rpm
